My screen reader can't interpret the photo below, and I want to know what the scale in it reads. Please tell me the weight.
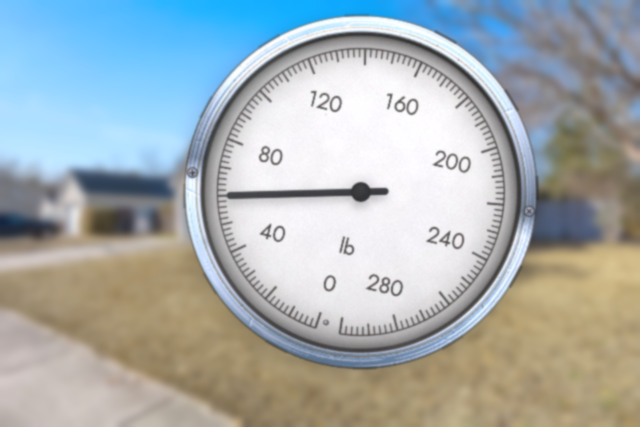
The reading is 60 lb
